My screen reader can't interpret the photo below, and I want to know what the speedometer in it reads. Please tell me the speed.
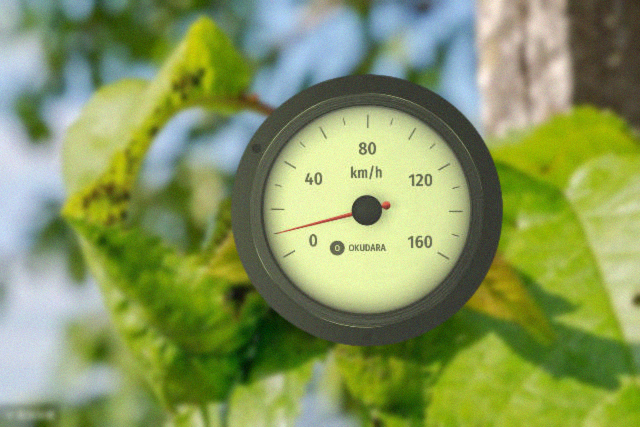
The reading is 10 km/h
